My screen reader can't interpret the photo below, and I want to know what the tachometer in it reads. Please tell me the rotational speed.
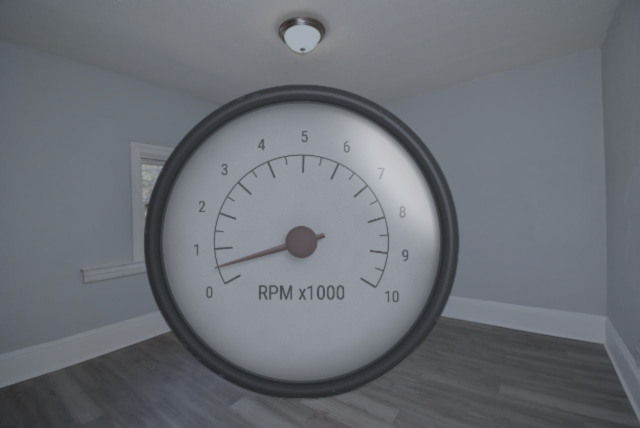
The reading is 500 rpm
